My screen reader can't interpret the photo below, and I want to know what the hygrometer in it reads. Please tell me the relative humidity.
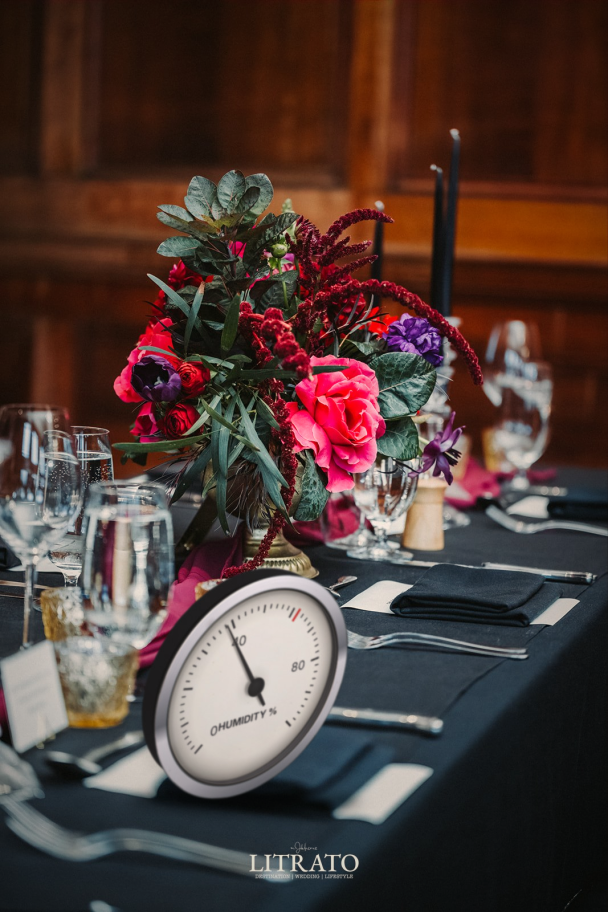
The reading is 38 %
